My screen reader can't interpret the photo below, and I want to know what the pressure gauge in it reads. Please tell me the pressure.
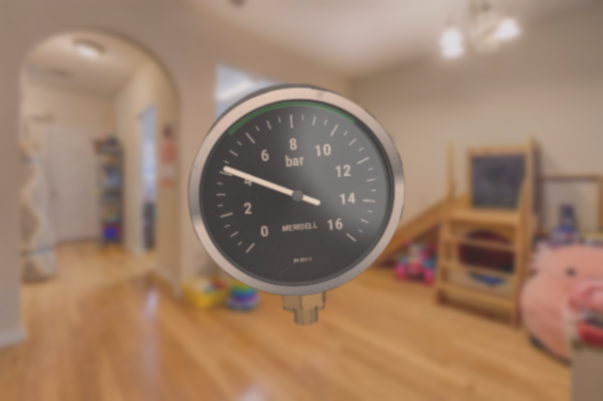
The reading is 4.25 bar
